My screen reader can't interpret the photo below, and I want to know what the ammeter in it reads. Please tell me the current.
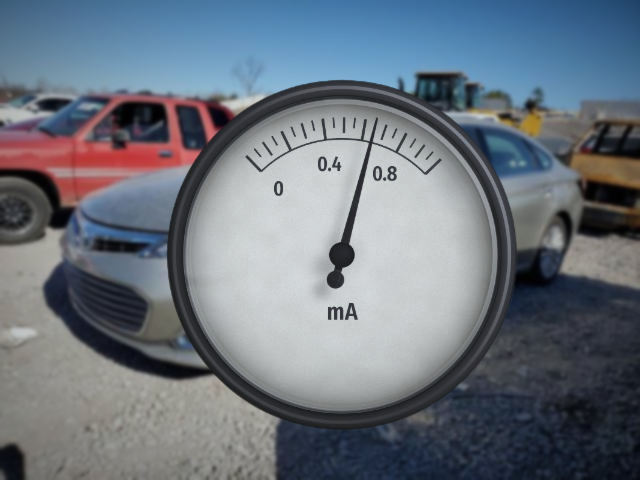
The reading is 0.65 mA
